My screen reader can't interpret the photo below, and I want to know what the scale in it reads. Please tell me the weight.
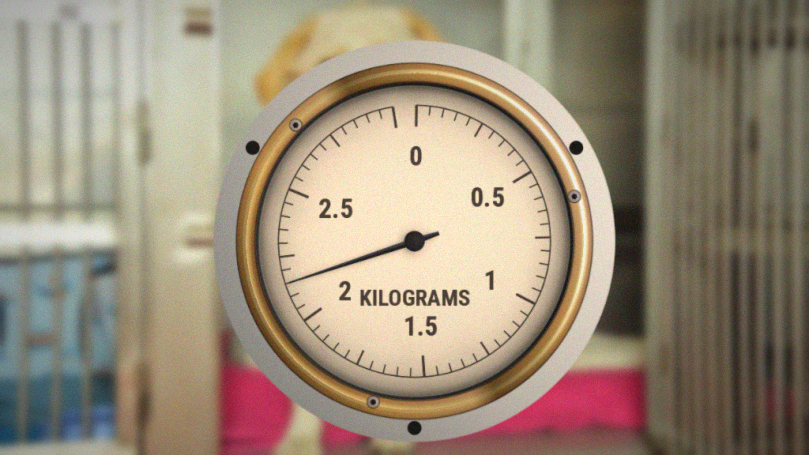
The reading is 2.15 kg
